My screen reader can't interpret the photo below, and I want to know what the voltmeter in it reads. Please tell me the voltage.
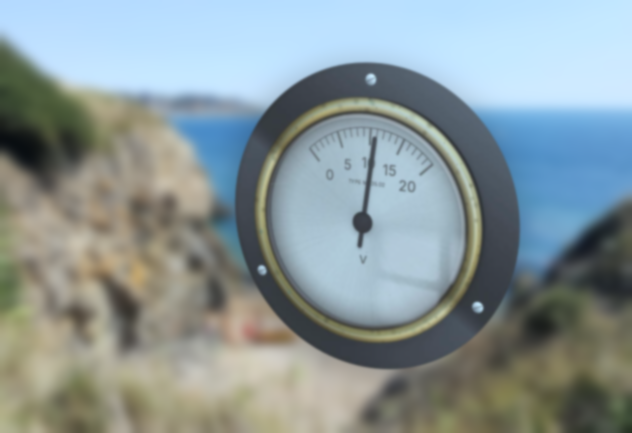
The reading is 11 V
